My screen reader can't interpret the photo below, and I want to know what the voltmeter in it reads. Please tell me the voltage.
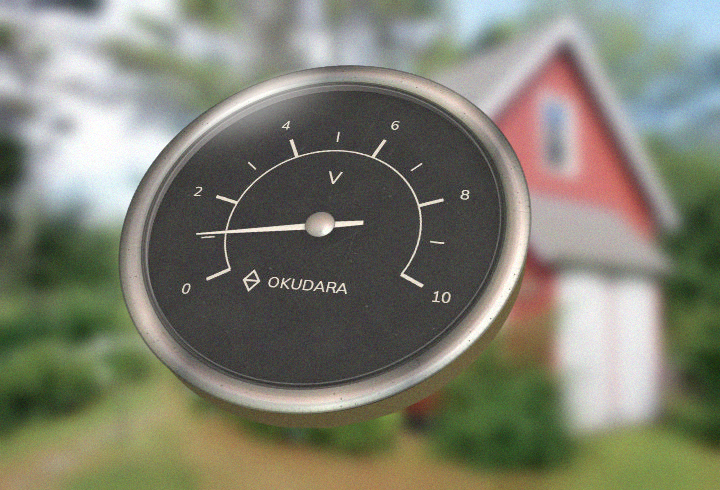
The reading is 1 V
